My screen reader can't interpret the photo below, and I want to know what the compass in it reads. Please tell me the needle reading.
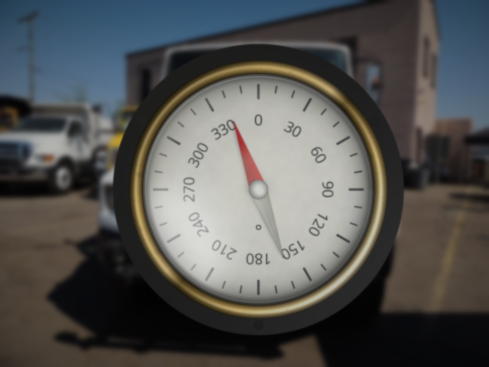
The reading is 340 °
